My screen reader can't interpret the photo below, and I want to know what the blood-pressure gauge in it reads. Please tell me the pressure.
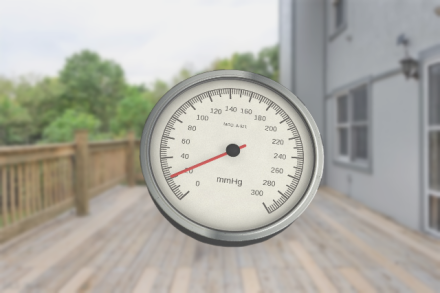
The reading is 20 mmHg
